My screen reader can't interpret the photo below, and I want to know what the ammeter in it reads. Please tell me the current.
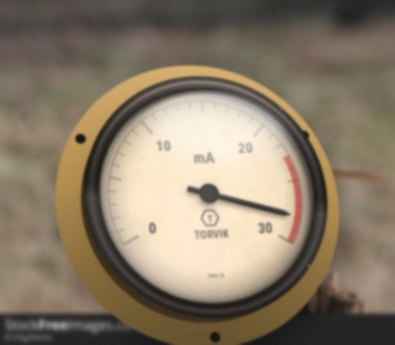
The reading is 28 mA
